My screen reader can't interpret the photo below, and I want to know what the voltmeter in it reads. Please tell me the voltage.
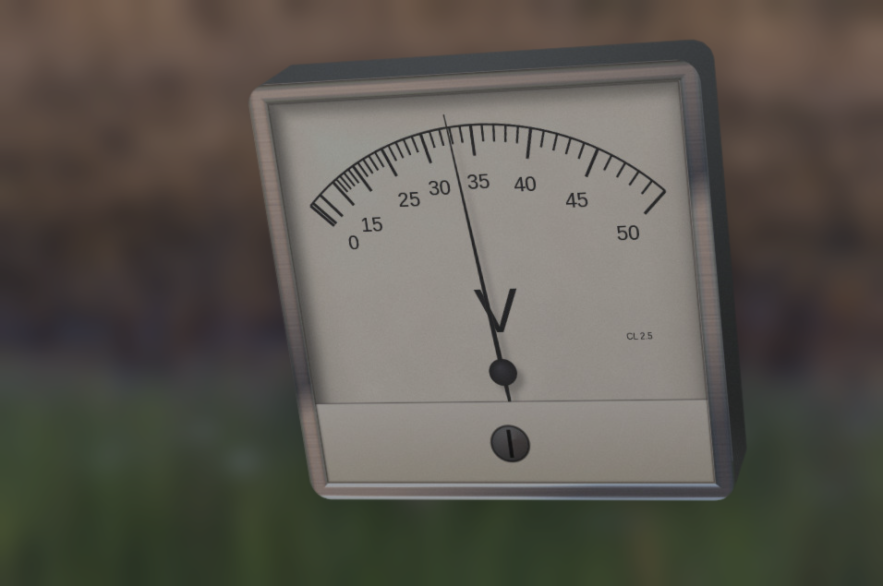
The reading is 33 V
